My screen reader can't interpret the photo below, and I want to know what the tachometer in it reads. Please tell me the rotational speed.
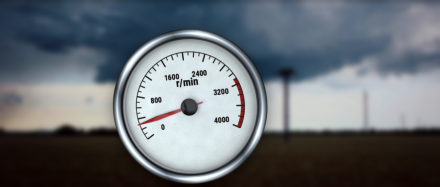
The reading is 300 rpm
